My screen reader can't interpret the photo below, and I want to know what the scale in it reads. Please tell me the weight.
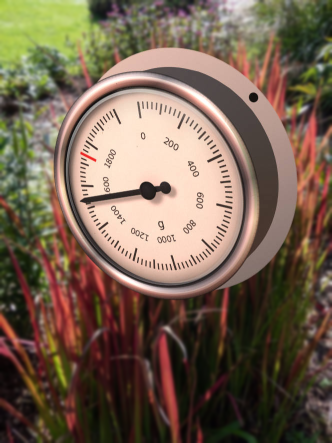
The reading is 1540 g
